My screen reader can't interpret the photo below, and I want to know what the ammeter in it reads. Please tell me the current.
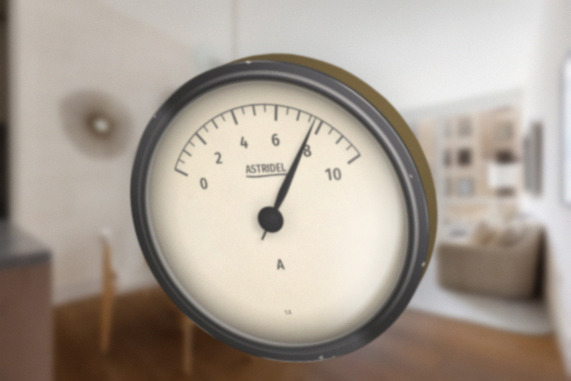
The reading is 7.75 A
